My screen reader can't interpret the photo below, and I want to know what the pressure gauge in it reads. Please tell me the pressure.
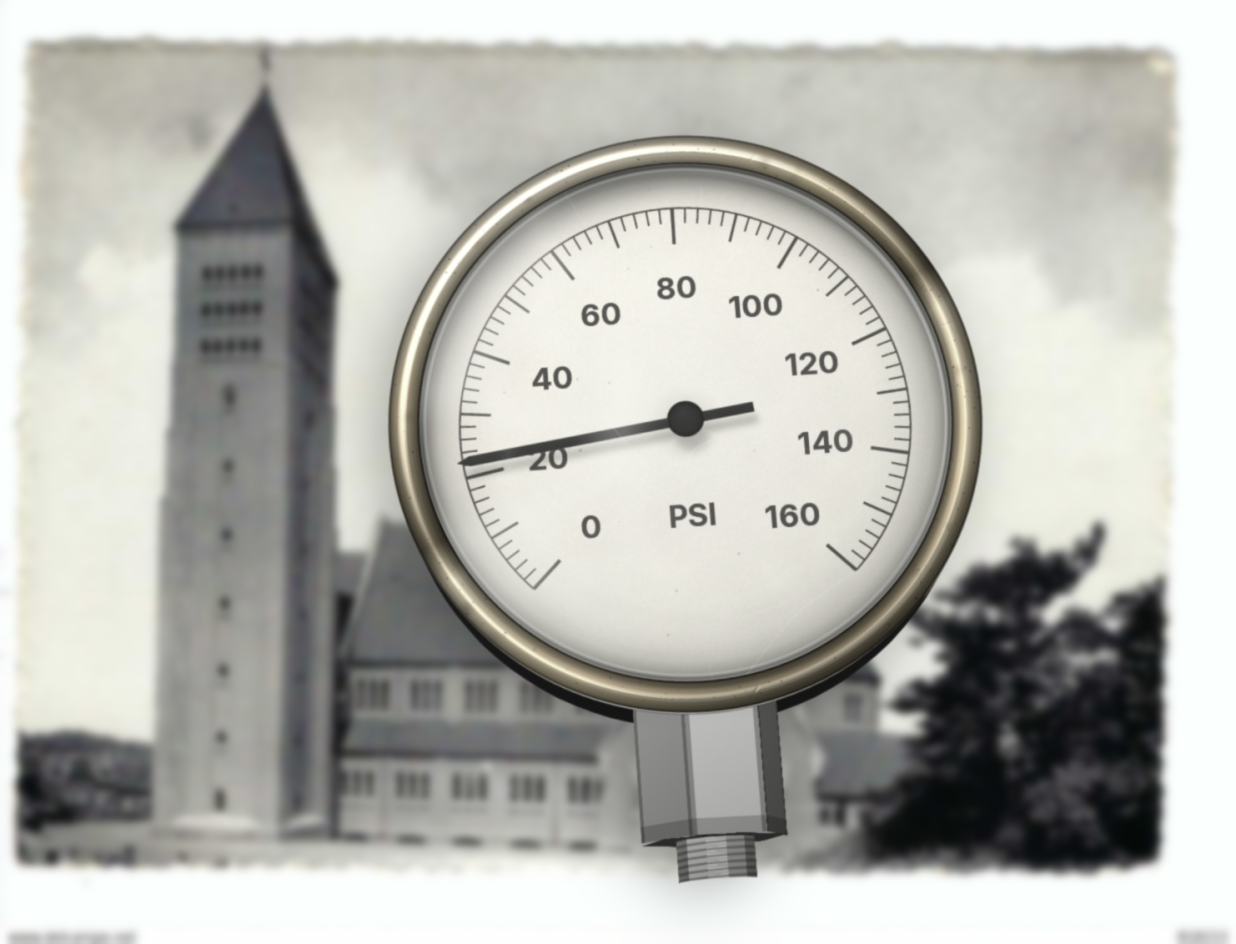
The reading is 22 psi
